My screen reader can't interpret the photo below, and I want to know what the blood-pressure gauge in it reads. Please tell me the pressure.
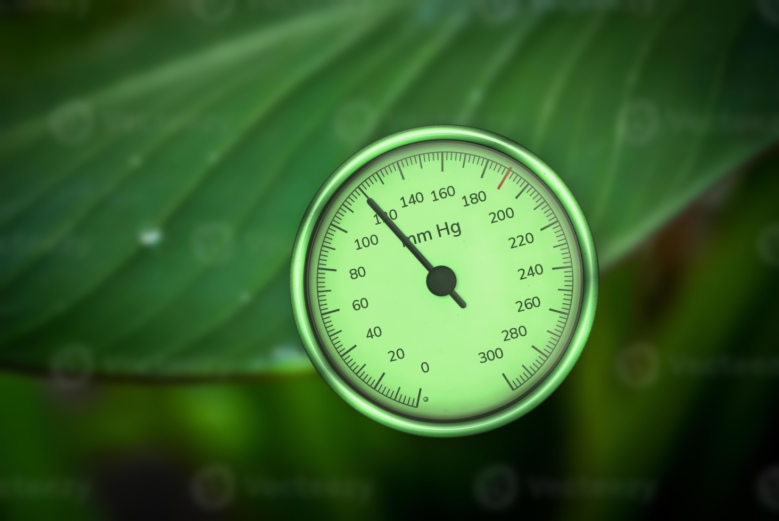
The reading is 120 mmHg
